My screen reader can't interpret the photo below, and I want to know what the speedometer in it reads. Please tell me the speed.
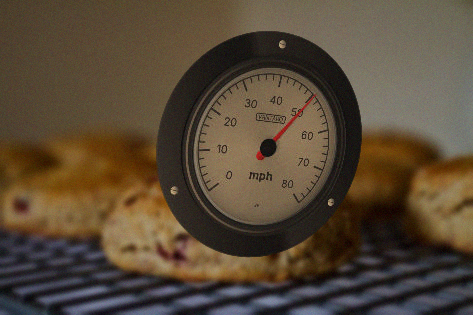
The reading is 50 mph
